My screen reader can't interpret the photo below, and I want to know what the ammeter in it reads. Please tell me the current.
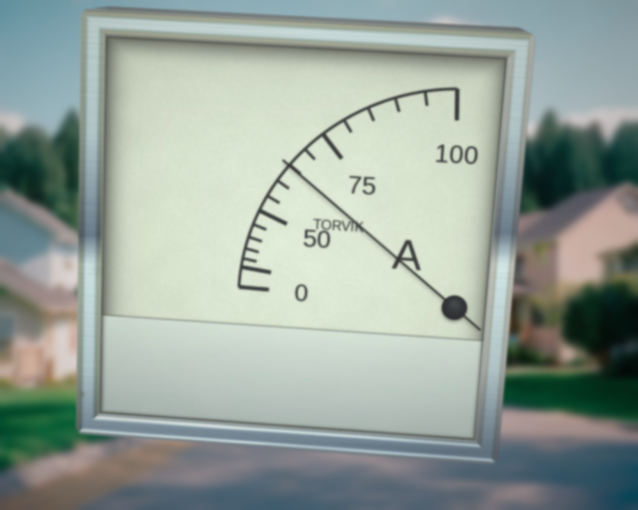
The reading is 65 A
